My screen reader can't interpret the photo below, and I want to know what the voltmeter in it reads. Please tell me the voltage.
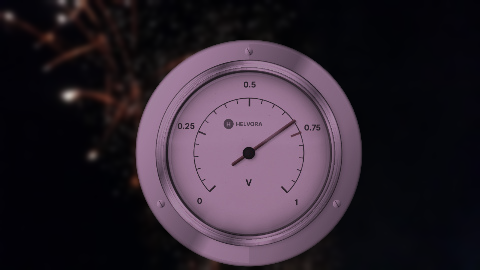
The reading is 0.7 V
